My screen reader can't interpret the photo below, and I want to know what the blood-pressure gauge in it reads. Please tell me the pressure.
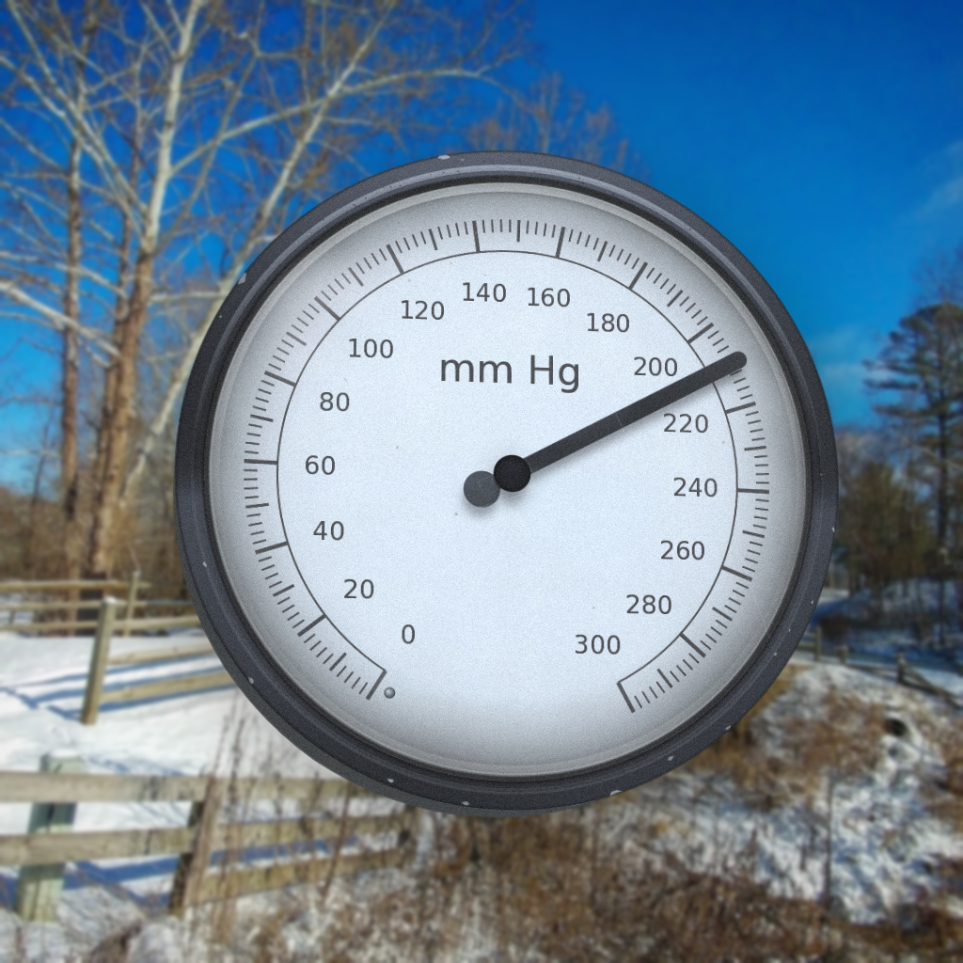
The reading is 210 mmHg
